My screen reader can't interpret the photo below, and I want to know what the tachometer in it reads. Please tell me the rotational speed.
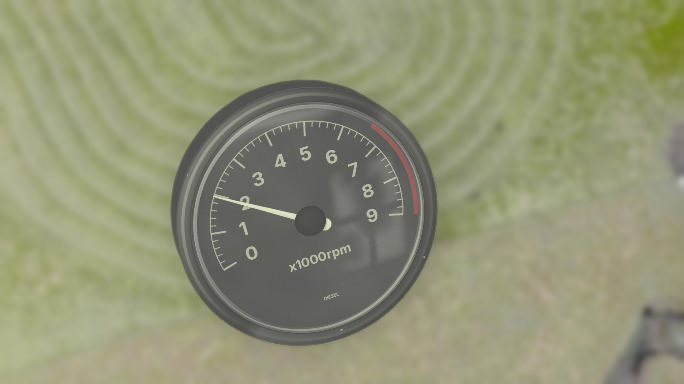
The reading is 2000 rpm
